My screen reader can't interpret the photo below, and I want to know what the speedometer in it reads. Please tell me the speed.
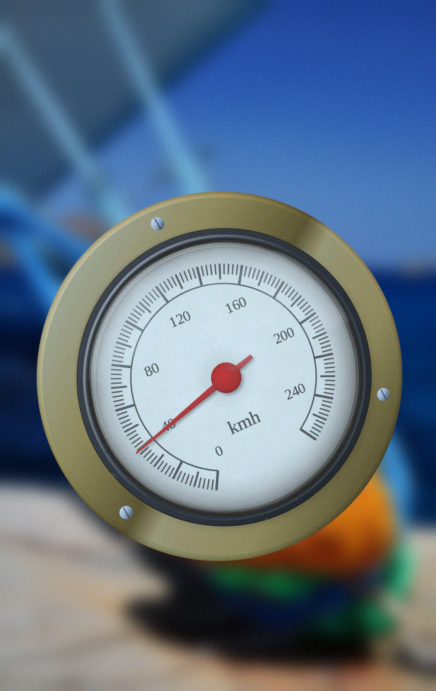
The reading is 40 km/h
